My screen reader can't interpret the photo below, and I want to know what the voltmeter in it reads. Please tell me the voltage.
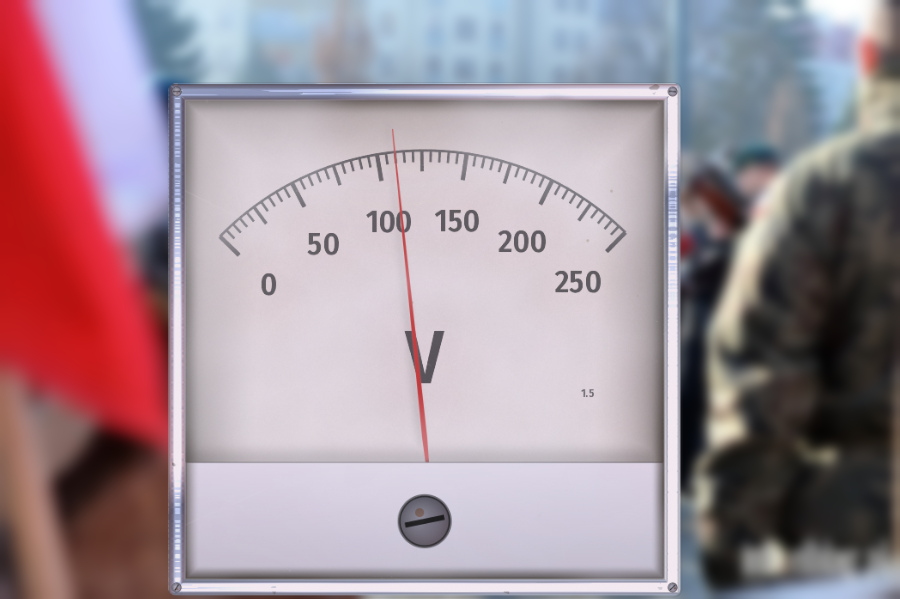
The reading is 110 V
